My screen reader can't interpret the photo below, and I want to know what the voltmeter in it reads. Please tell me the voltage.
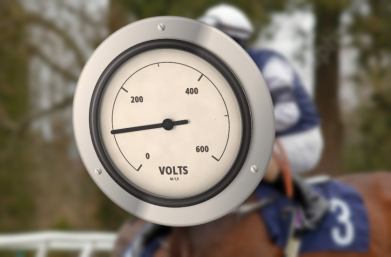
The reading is 100 V
